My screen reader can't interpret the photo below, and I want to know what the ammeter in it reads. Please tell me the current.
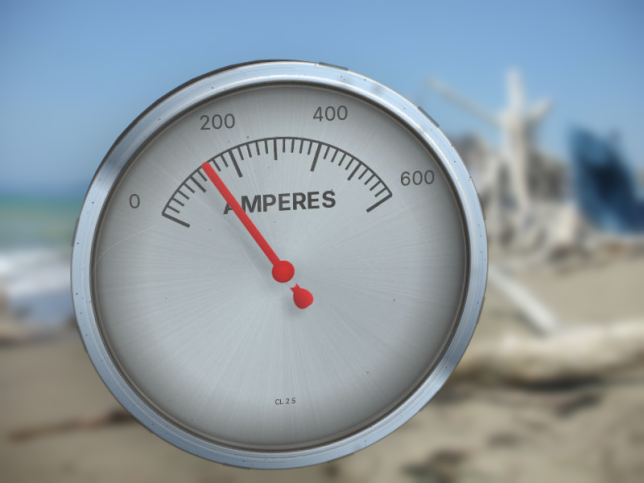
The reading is 140 A
